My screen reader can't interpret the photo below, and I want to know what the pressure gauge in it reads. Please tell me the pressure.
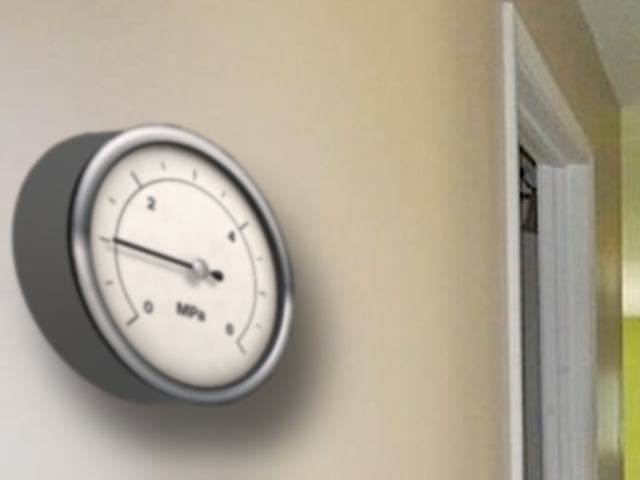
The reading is 1 MPa
